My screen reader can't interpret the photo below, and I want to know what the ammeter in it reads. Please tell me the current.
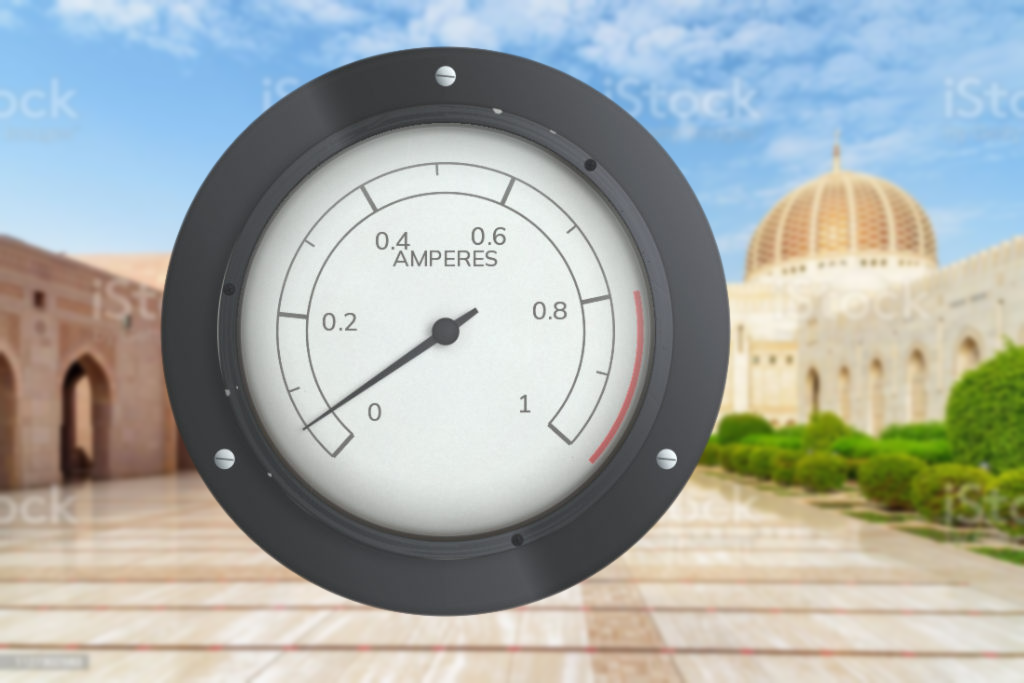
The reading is 0.05 A
